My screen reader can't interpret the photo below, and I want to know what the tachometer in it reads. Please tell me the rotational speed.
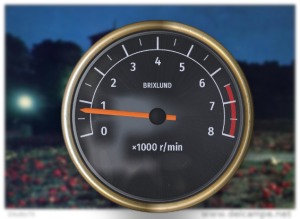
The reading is 750 rpm
